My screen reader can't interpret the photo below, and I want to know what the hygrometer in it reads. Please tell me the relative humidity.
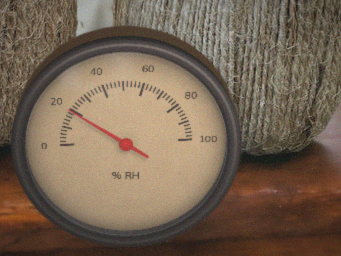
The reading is 20 %
